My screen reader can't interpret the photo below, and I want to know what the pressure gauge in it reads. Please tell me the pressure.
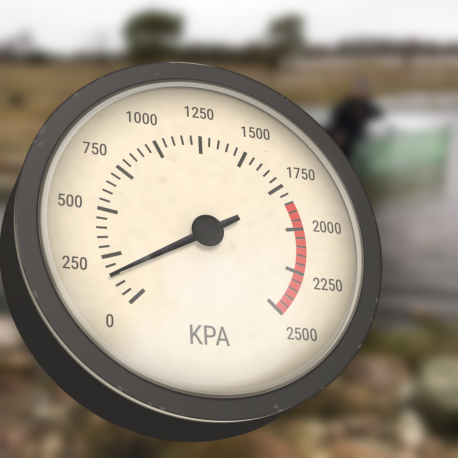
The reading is 150 kPa
